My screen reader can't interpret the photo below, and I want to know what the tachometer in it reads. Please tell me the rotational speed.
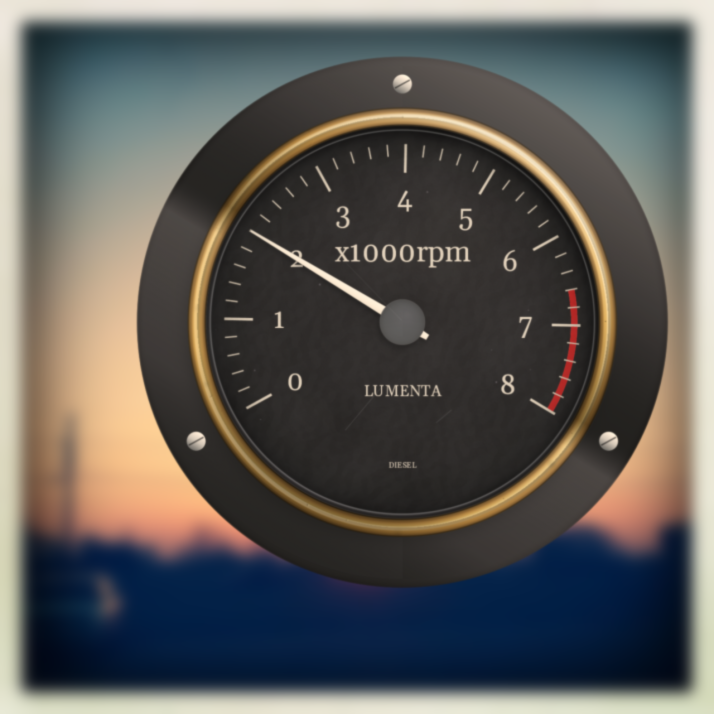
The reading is 2000 rpm
